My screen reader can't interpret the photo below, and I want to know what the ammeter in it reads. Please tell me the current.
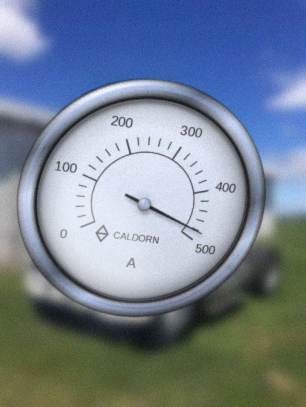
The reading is 480 A
